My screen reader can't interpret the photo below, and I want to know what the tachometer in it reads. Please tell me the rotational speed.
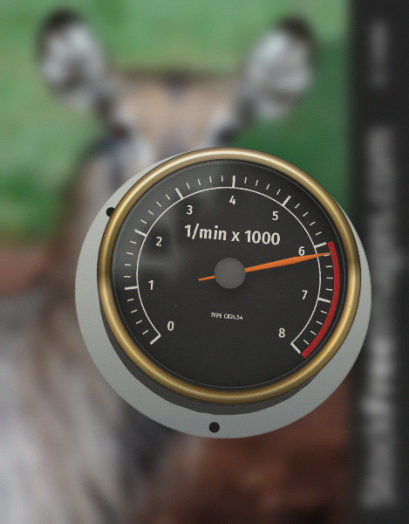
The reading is 6200 rpm
